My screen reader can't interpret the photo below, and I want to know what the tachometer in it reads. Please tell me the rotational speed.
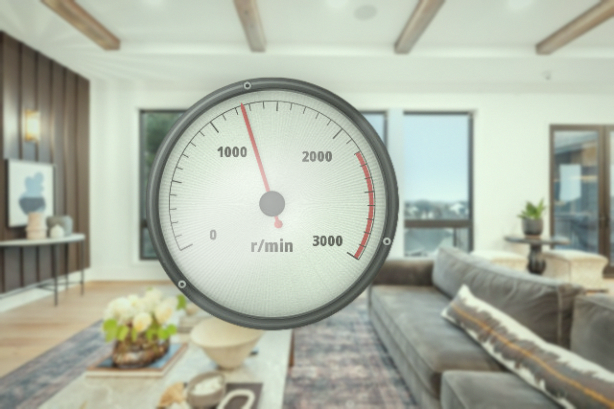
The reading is 1250 rpm
